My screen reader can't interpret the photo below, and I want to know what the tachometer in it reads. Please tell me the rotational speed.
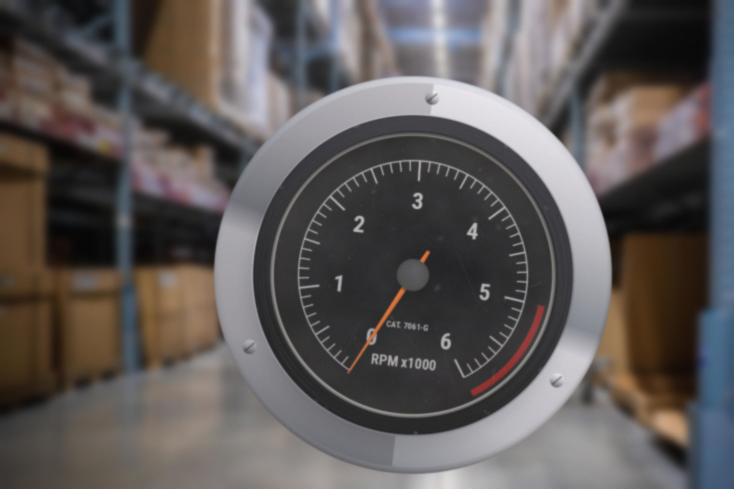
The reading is 0 rpm
